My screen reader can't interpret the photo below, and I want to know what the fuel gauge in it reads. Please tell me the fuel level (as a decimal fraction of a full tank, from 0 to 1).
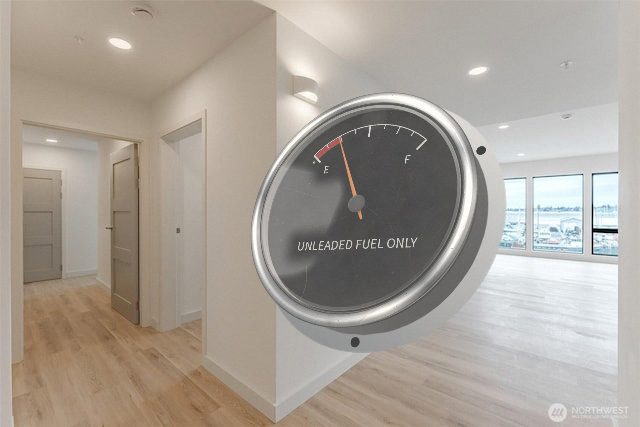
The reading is 0.25
